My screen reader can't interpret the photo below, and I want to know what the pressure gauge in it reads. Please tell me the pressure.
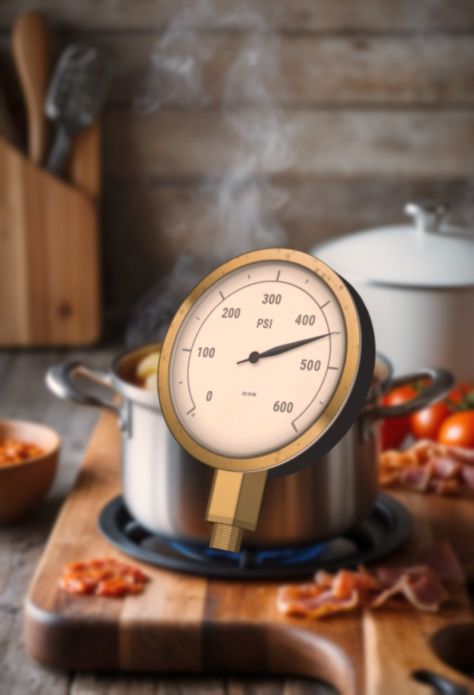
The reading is 450 psi
